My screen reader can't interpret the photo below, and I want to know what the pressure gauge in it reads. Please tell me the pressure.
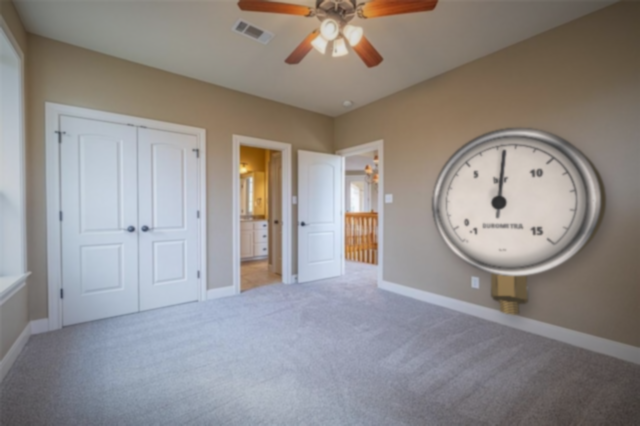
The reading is 7.5 bar
